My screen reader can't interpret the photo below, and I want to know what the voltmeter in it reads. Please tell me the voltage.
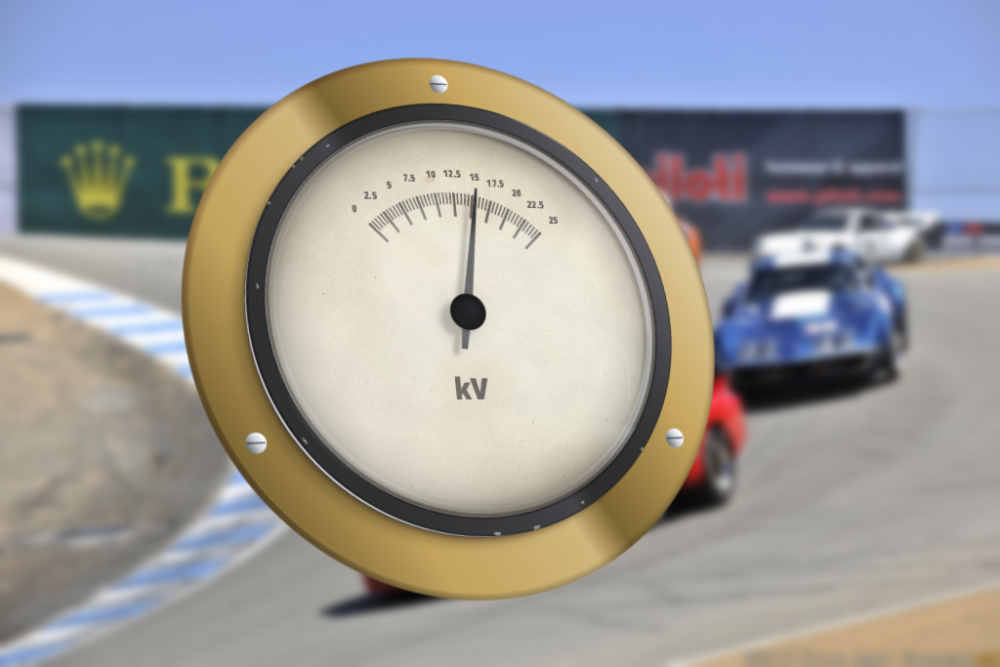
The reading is 15 kV
